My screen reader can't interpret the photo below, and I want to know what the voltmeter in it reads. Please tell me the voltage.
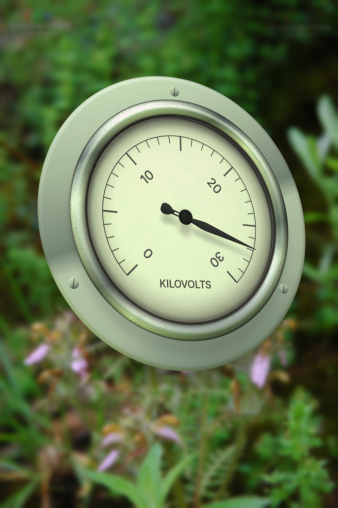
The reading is 27 kV
